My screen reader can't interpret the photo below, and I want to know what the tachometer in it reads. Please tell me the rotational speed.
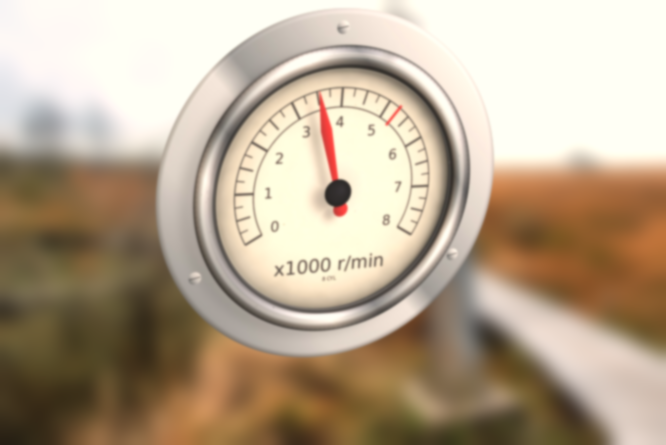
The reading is 3500 rpm
